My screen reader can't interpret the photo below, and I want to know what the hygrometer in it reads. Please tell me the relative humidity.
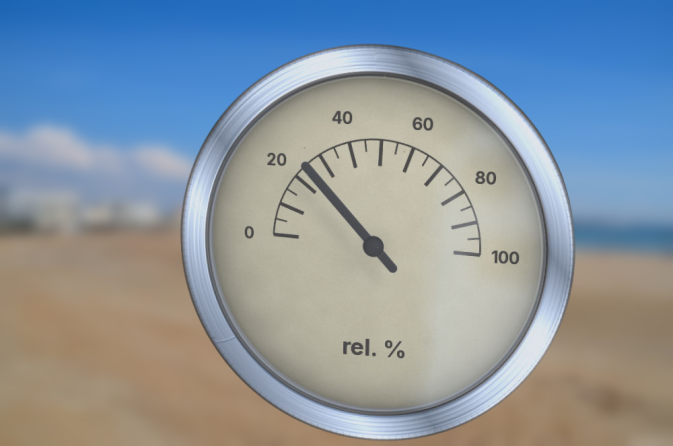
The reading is 25 %
